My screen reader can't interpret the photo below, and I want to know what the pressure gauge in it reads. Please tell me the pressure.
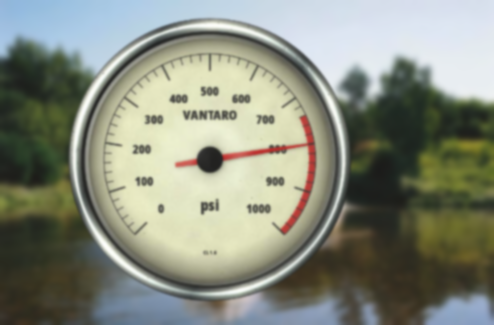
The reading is 800 psi
